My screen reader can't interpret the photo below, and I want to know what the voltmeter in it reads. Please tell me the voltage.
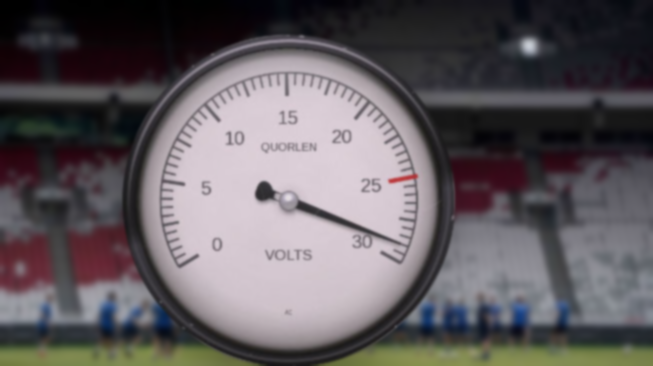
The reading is 29 V
